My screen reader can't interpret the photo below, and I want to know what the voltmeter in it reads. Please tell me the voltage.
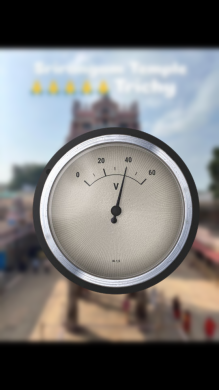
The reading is 40 V
